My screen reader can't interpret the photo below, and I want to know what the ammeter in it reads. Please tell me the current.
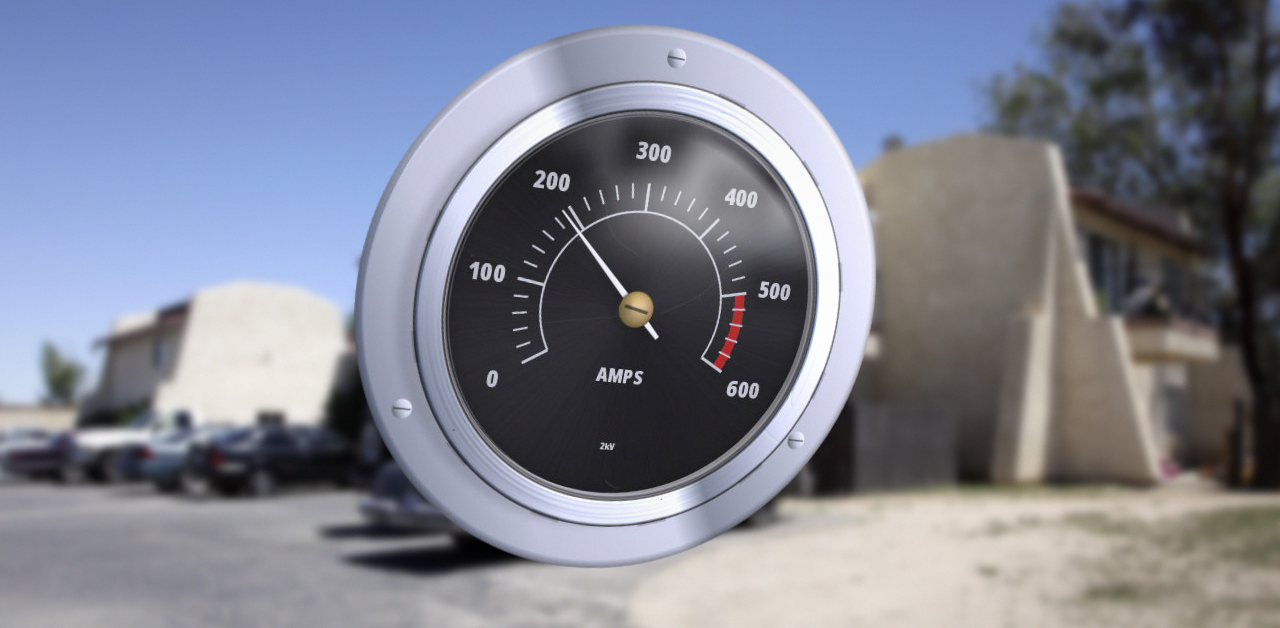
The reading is 190 A
